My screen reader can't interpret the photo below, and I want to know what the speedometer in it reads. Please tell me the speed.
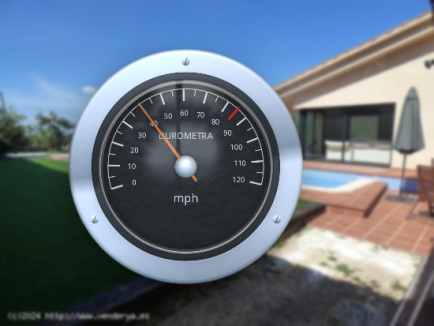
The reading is 40 mph
